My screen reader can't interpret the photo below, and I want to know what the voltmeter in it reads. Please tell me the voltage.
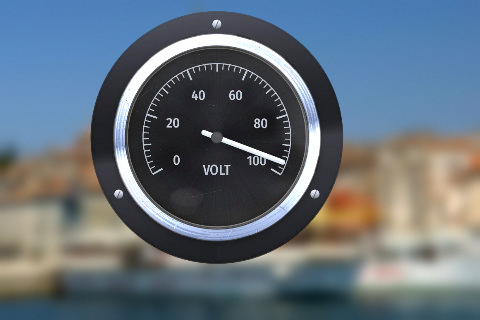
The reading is 96 V
